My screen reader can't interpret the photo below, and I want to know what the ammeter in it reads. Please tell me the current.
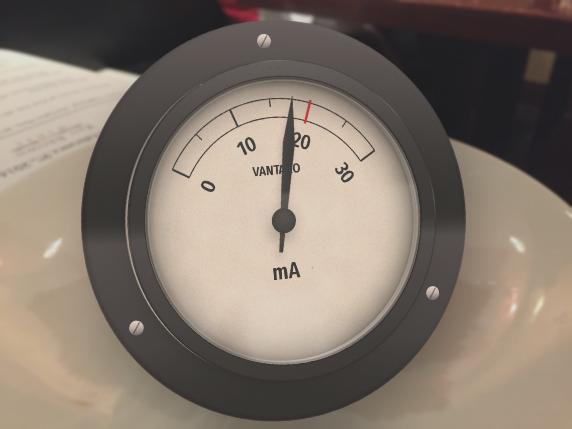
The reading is 17.5 mA
